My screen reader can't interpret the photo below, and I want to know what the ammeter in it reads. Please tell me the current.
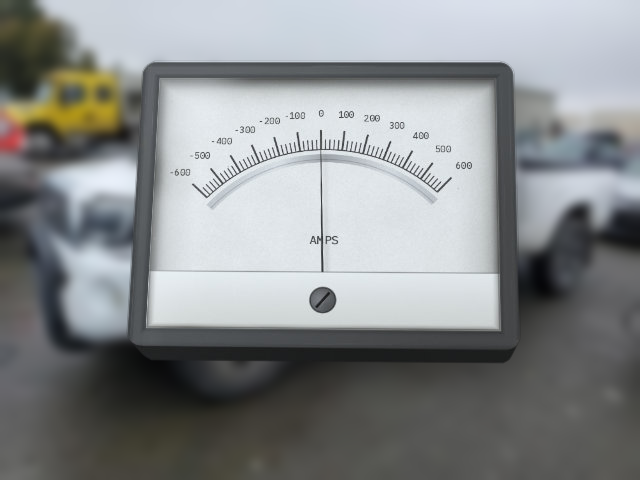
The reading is 0 A
